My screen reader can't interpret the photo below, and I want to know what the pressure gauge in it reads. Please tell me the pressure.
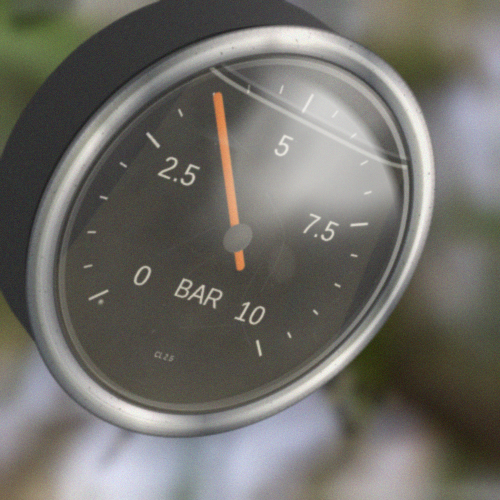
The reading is 3.5 bar
